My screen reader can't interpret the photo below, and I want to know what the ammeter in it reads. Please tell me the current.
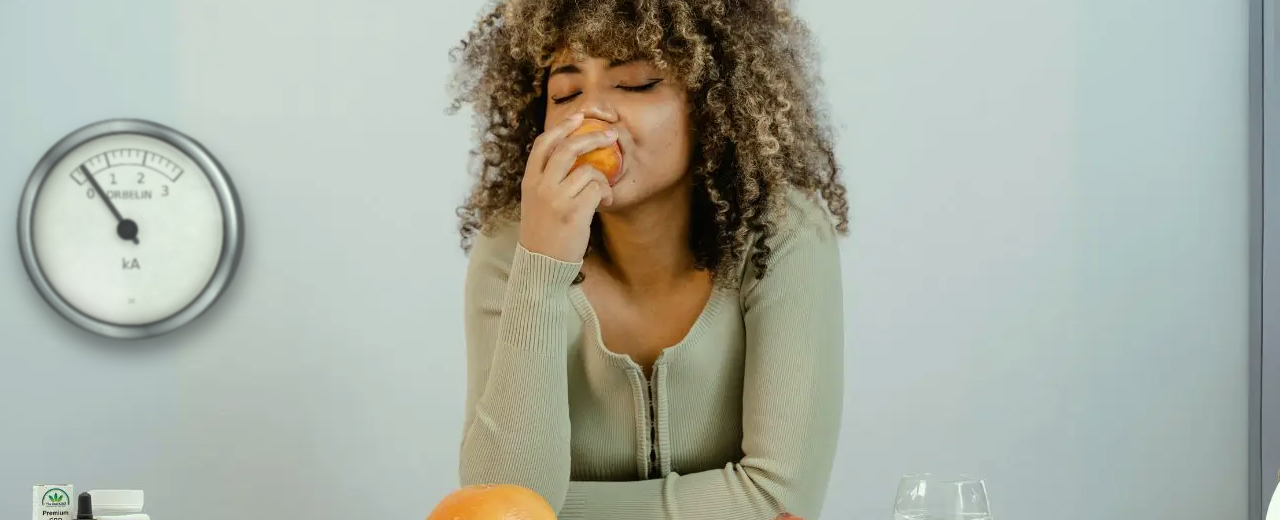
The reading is 0.4 kA
